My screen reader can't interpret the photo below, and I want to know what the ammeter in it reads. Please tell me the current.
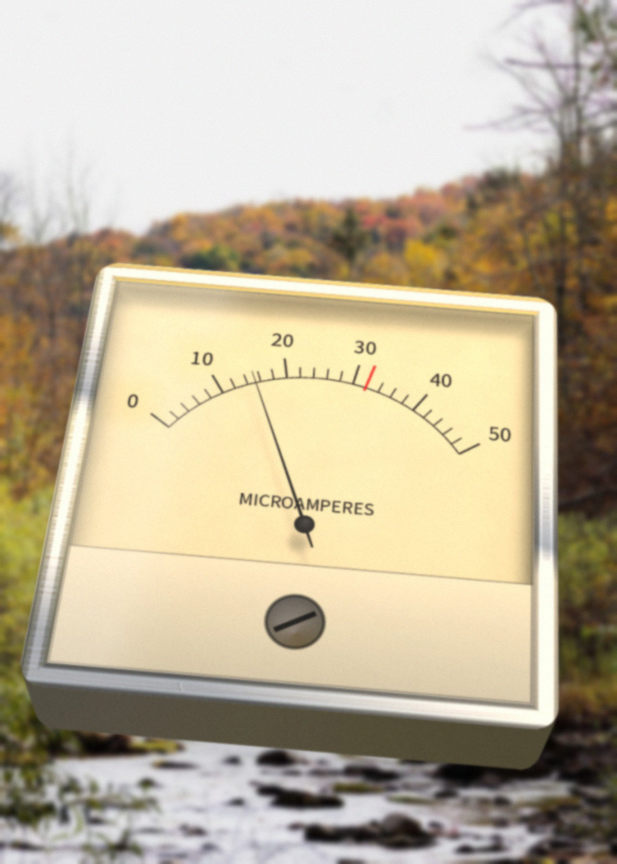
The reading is 15 µA
